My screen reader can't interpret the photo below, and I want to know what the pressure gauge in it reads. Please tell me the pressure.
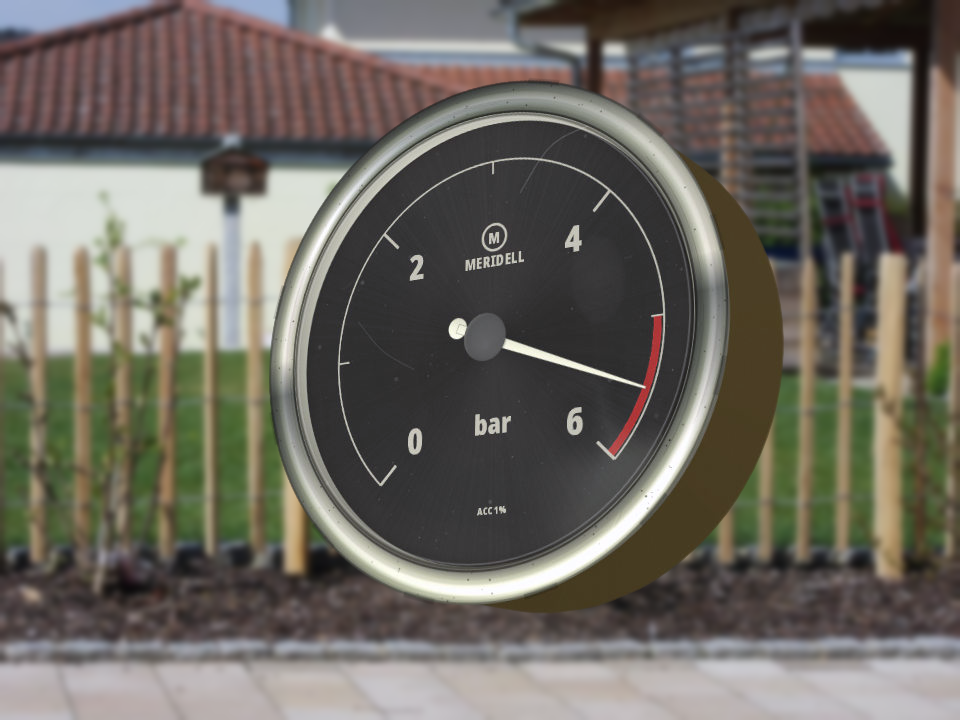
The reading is 5.5 bar
